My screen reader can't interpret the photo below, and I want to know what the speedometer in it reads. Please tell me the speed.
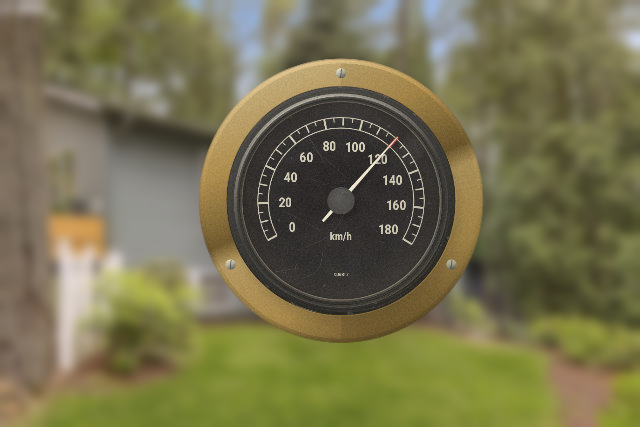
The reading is 120 km/h
